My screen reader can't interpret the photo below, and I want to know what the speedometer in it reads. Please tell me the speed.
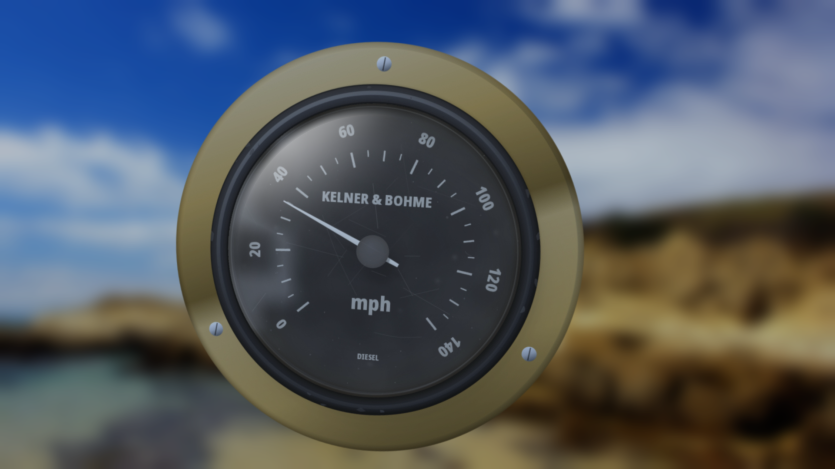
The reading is 35 mph
